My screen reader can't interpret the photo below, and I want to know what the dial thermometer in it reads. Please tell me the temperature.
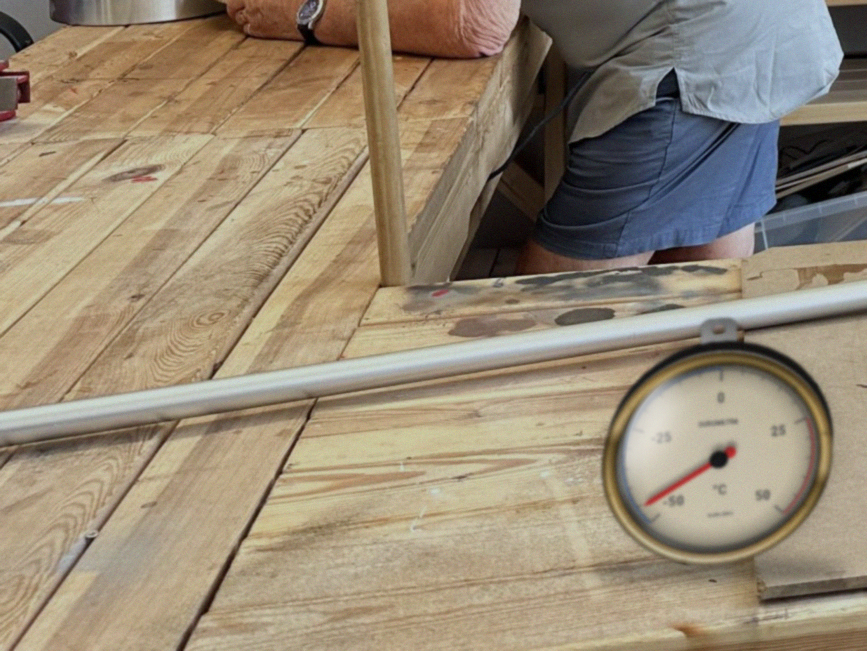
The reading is -45 °C
